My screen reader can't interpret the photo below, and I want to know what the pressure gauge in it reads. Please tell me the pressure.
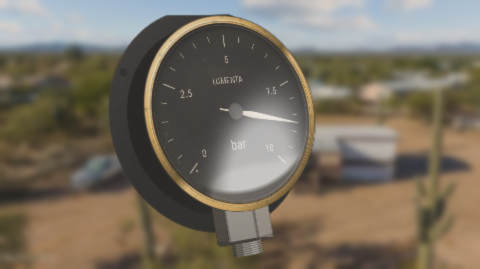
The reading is 8.75 bar
